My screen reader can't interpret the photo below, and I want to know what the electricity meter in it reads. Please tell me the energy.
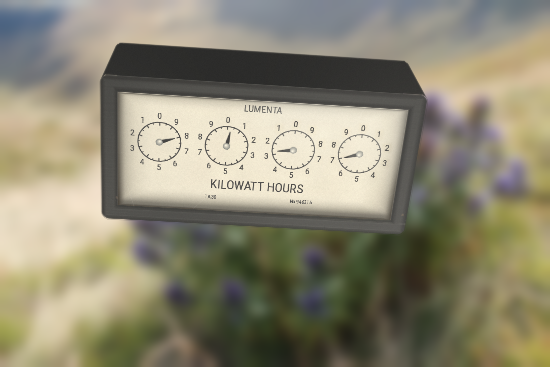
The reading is 8027 kWh
